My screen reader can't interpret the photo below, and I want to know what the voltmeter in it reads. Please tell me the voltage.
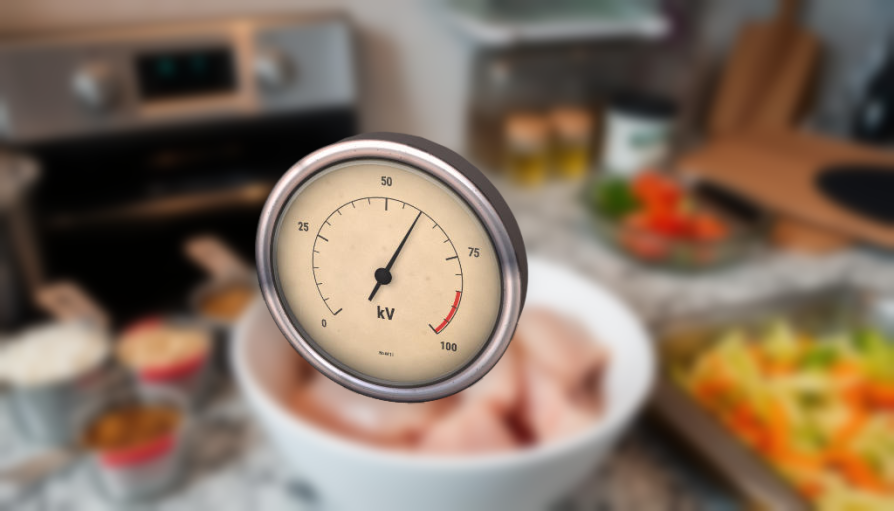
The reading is 60 kV
